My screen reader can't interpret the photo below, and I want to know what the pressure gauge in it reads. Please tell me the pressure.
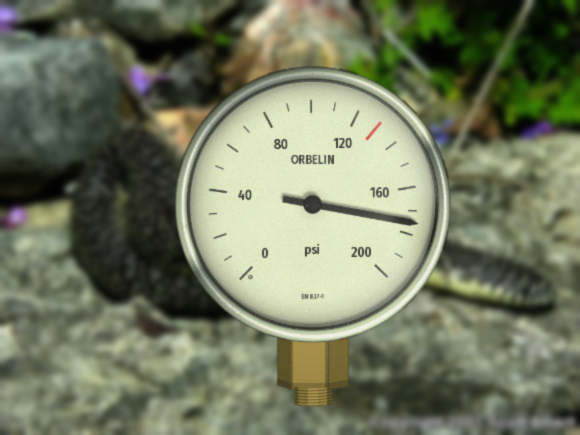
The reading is 175 psi
